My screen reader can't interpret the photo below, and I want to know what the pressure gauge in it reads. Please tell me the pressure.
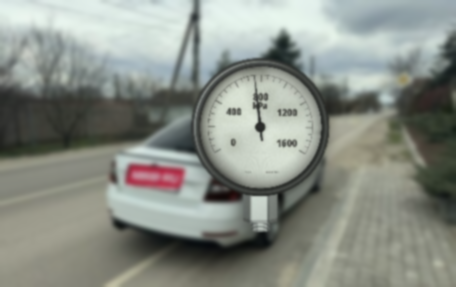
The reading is 750 kPa
